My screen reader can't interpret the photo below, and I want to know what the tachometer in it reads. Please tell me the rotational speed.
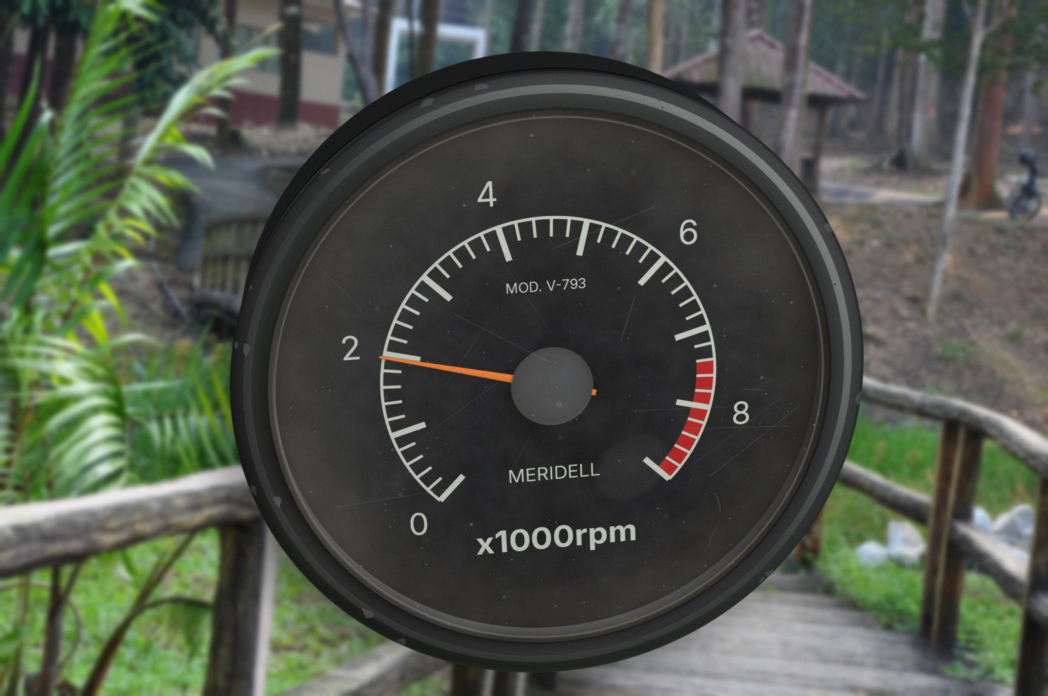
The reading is 2000 rpm
